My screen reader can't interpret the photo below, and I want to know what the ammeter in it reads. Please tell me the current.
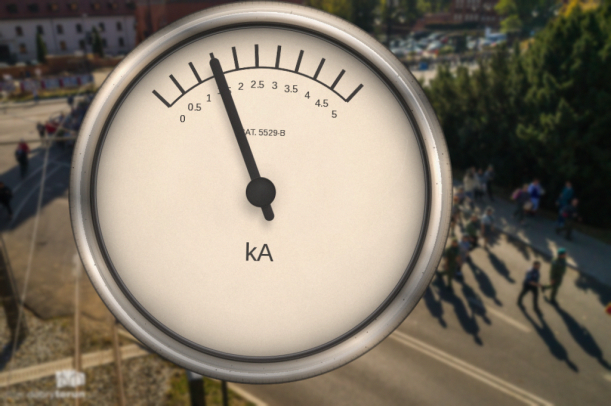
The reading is 1.5 kA
